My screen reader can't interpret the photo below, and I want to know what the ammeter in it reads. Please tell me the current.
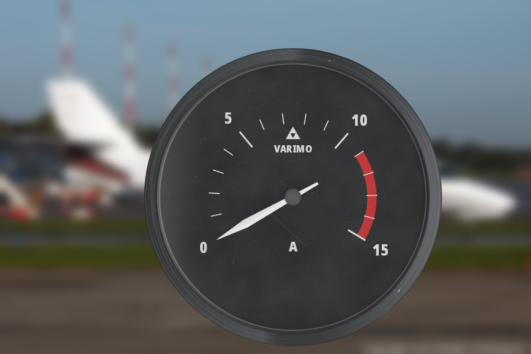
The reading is 0 A
